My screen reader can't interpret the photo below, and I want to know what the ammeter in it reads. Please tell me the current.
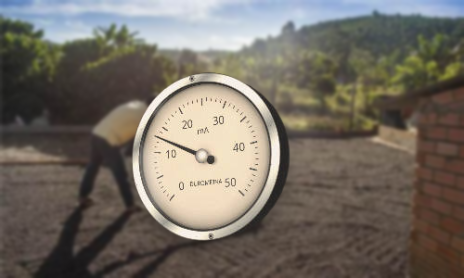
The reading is 13 mA
